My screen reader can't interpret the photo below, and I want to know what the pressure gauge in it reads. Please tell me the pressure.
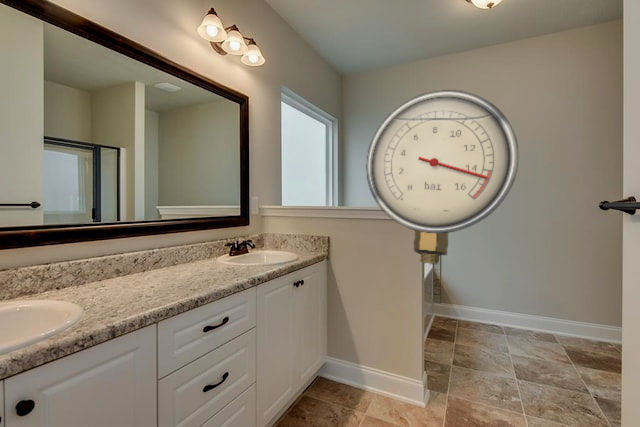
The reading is 14.5 bar
